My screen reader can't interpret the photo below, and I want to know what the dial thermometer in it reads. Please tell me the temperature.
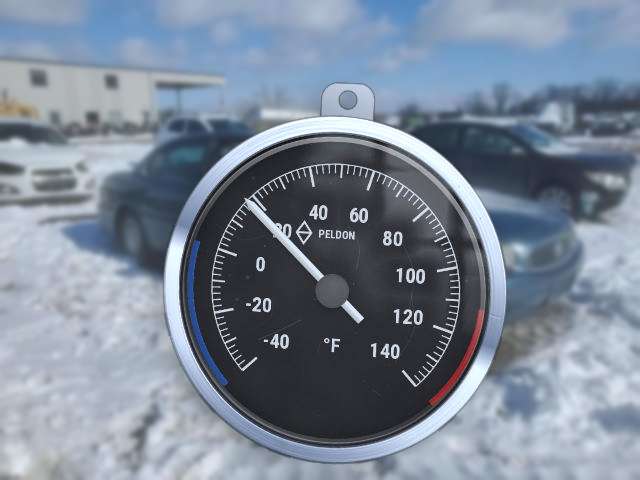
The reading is 18 °F
